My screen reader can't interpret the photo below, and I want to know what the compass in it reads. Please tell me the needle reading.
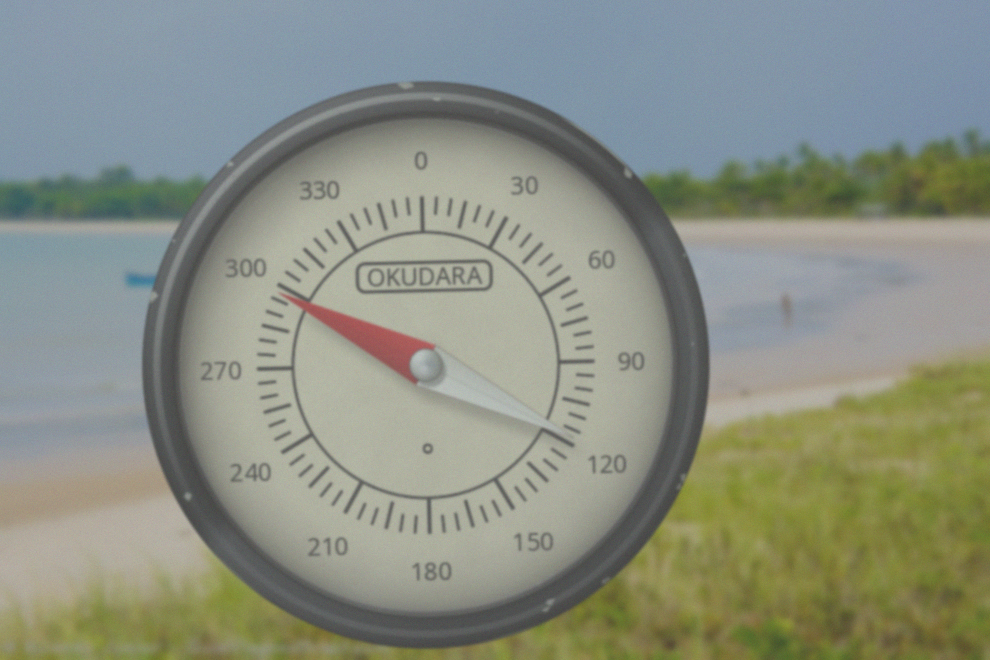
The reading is 297.5 °
